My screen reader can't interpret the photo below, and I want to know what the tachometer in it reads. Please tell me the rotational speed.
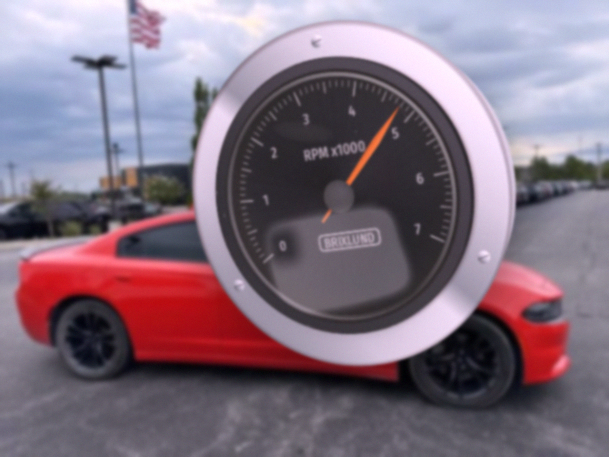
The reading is 4800 rpm
